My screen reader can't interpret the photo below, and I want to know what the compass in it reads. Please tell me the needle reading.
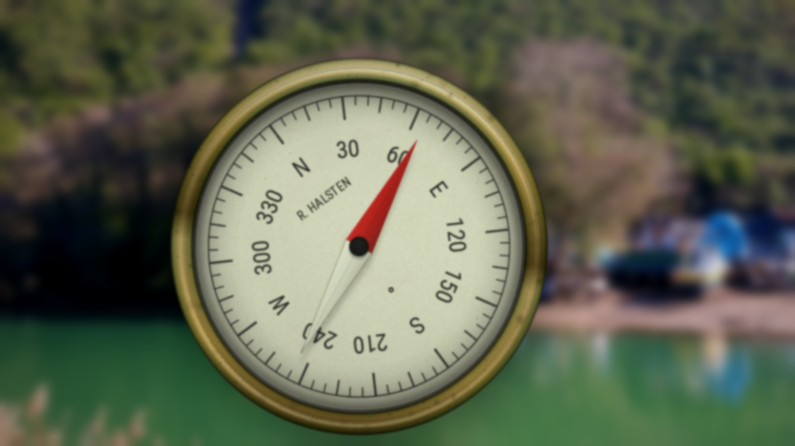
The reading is 65 °
